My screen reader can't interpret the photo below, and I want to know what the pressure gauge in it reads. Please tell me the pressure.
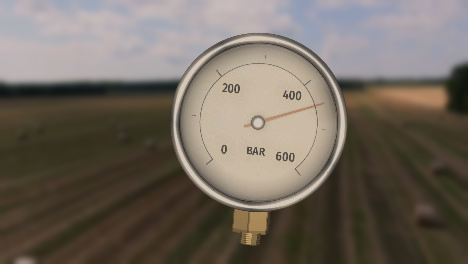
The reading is 450 bar
